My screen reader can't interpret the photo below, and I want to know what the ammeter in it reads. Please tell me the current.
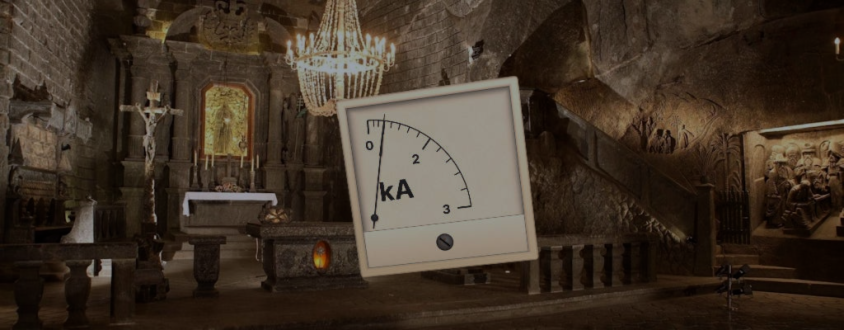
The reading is 1 kA
